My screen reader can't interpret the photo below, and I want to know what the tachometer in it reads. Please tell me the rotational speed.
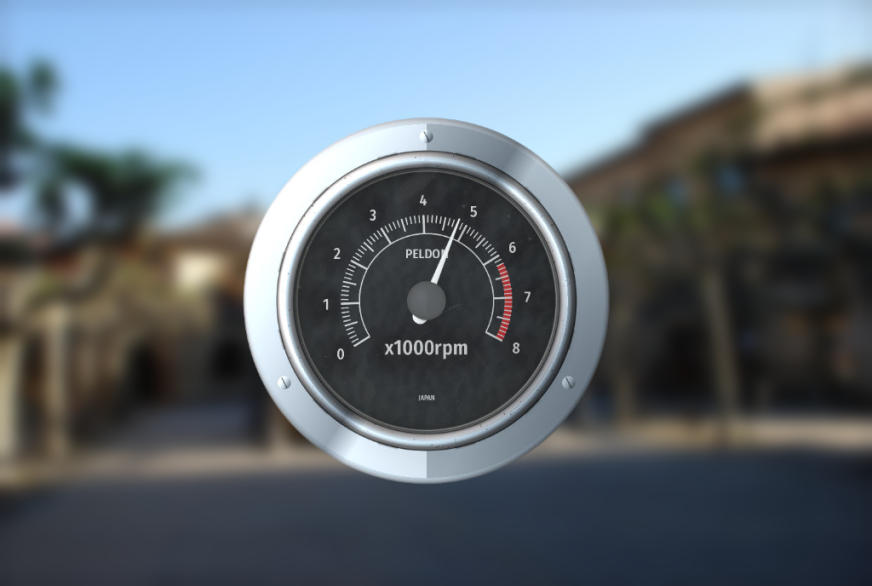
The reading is 4800 rpm
